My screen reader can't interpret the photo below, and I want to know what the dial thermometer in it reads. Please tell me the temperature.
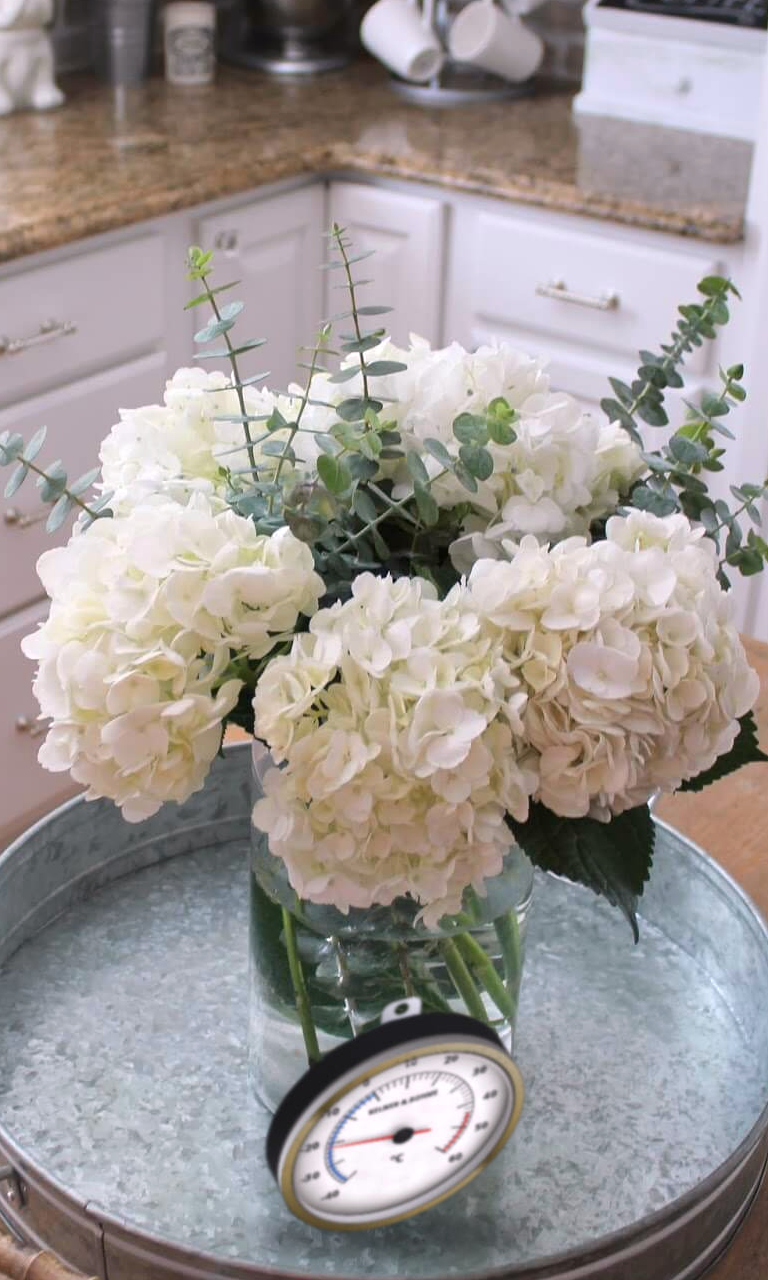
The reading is -20 °C
